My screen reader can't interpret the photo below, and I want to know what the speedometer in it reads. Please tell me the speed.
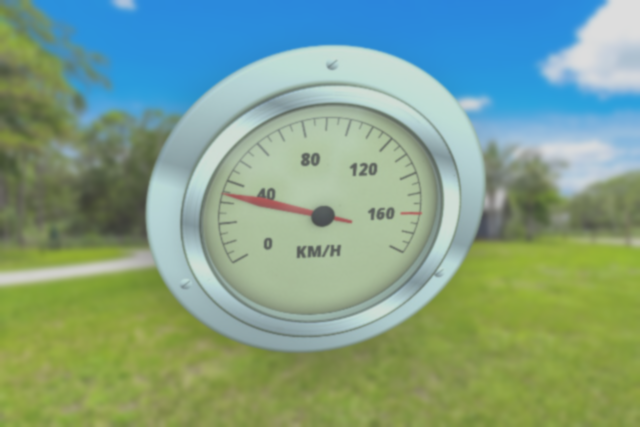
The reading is 35 km/h
